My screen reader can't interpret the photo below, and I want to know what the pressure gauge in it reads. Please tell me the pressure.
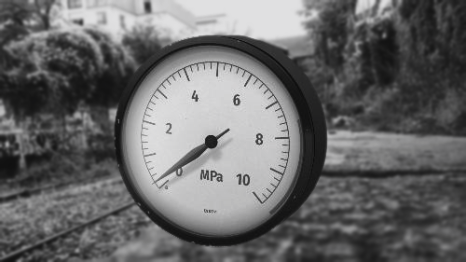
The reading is 0.2 MPa
